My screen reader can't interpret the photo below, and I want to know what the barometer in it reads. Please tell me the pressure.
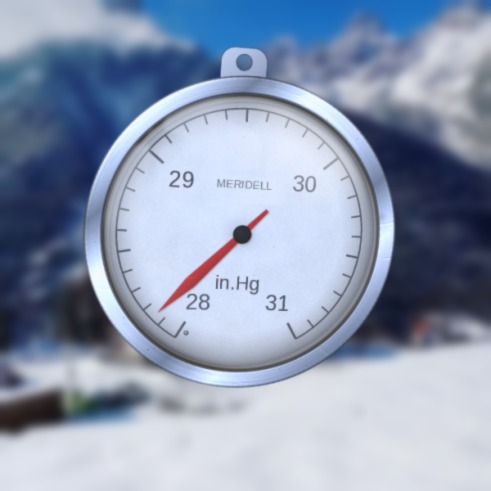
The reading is 28.15 inHg
